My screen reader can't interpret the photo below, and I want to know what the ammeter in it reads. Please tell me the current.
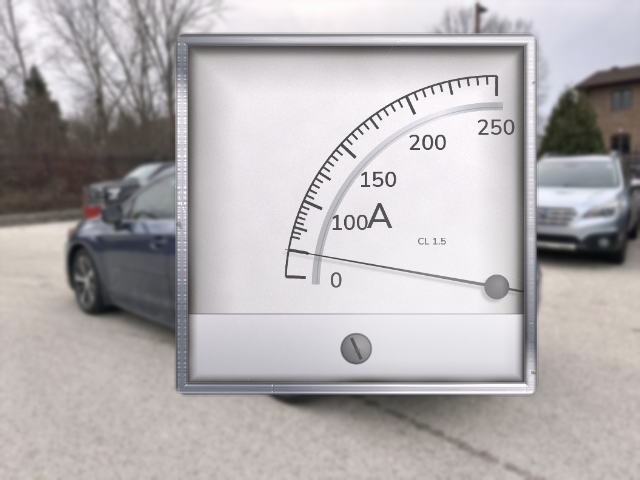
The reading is 50 A
